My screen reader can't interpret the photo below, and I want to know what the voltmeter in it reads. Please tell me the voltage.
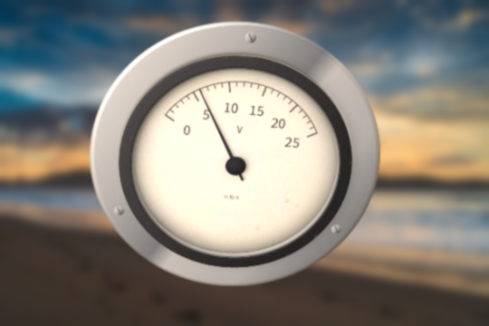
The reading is 6 V
